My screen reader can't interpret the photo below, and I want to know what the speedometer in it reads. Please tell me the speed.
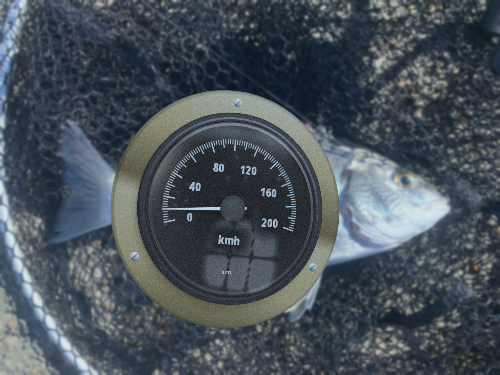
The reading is 10 km/h
